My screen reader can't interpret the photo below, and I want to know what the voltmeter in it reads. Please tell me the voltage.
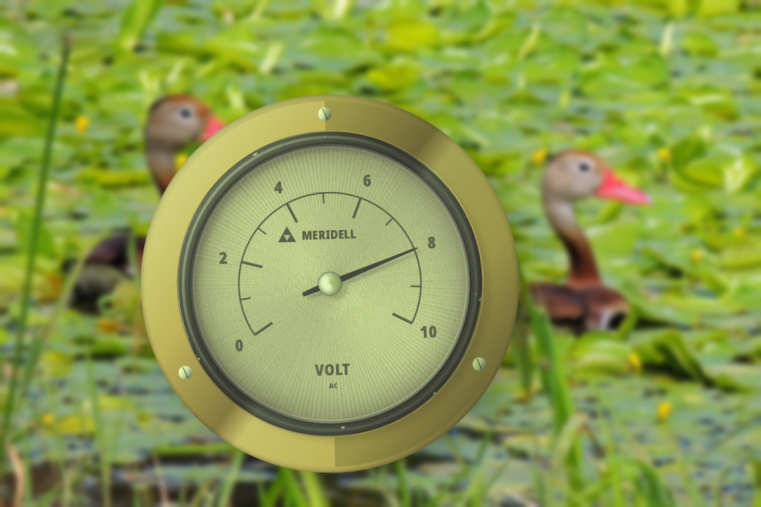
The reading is 8 V
